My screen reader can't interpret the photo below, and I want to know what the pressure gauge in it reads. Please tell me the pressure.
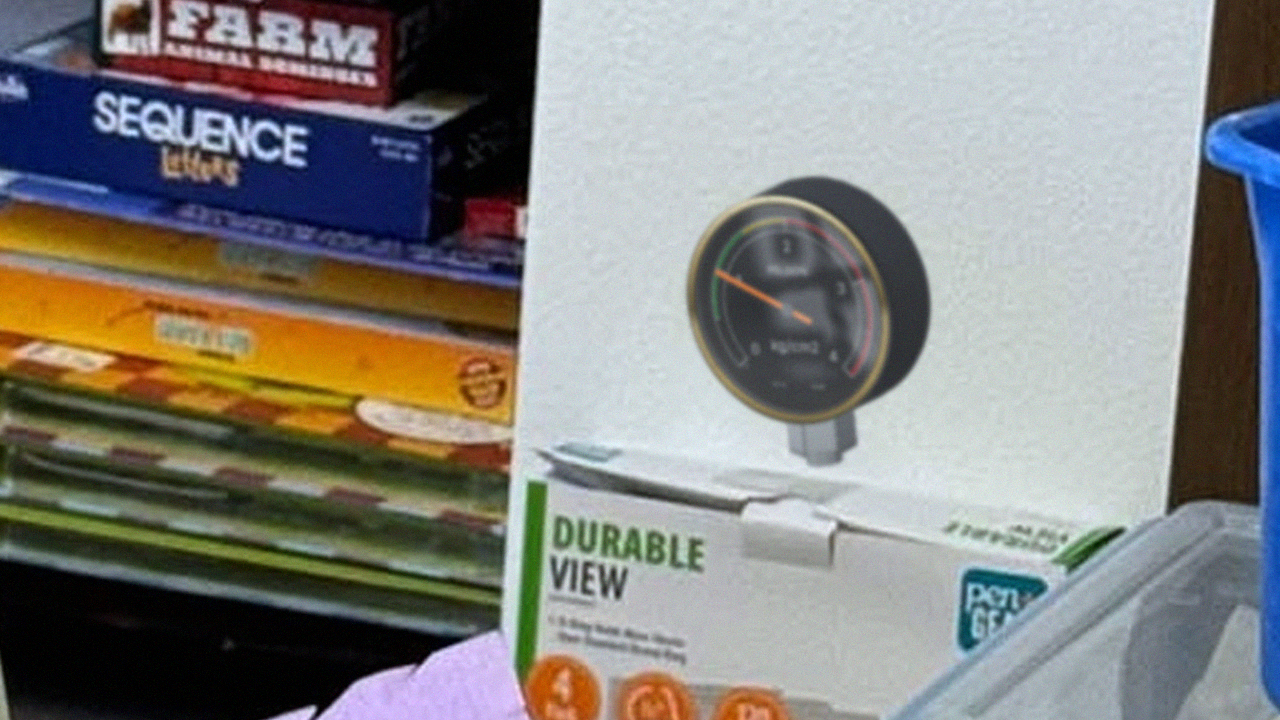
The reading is 1 kg/cm²
